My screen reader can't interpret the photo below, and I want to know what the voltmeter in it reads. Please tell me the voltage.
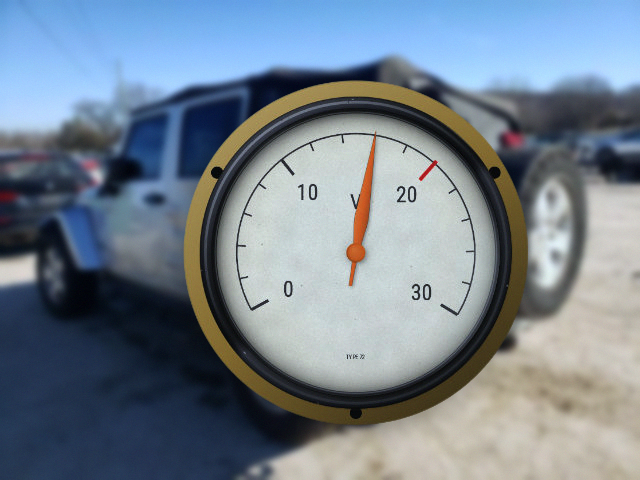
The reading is 16 V
